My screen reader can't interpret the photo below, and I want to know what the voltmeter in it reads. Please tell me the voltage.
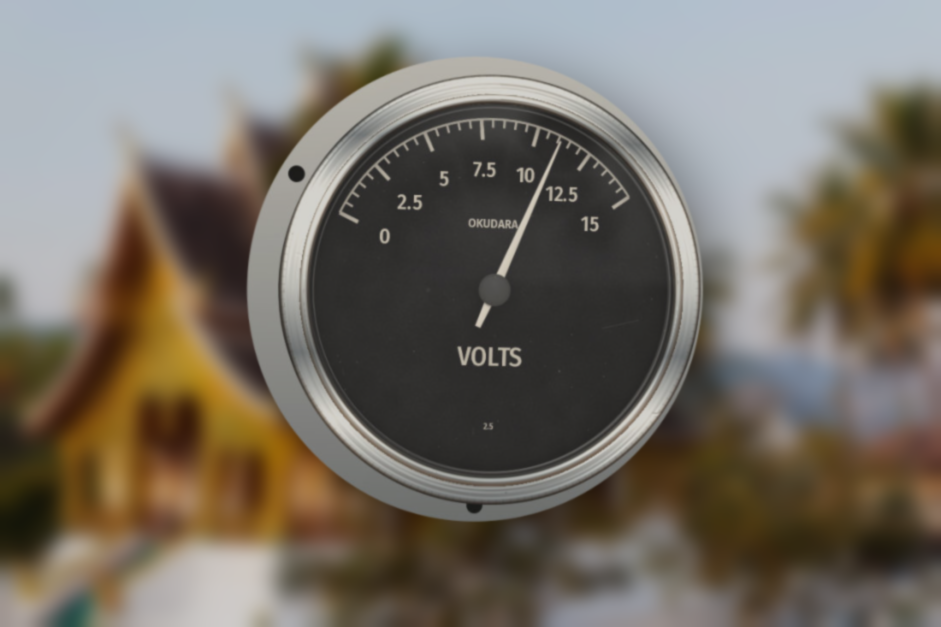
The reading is 11 V
